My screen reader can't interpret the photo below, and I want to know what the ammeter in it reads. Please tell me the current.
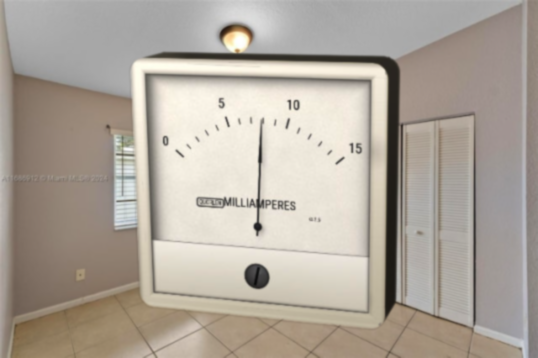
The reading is 8 mA
